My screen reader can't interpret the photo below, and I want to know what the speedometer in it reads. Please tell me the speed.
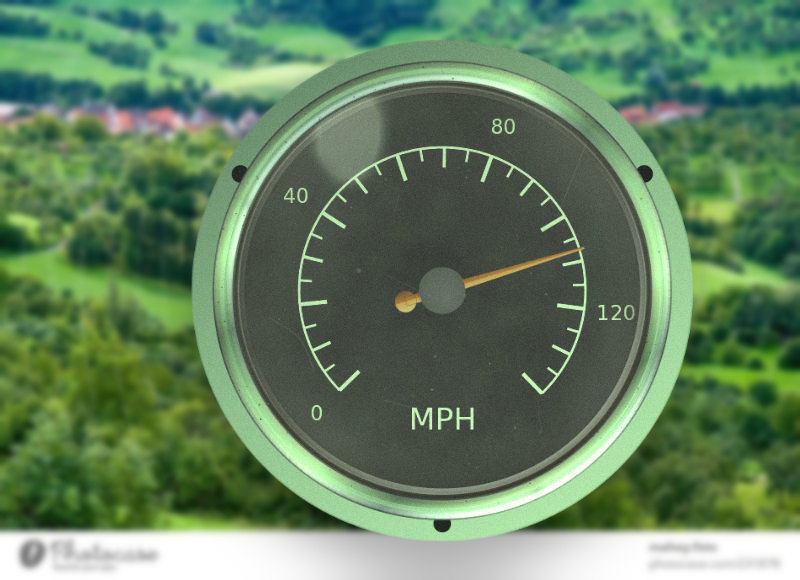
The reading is 107.5 mph
